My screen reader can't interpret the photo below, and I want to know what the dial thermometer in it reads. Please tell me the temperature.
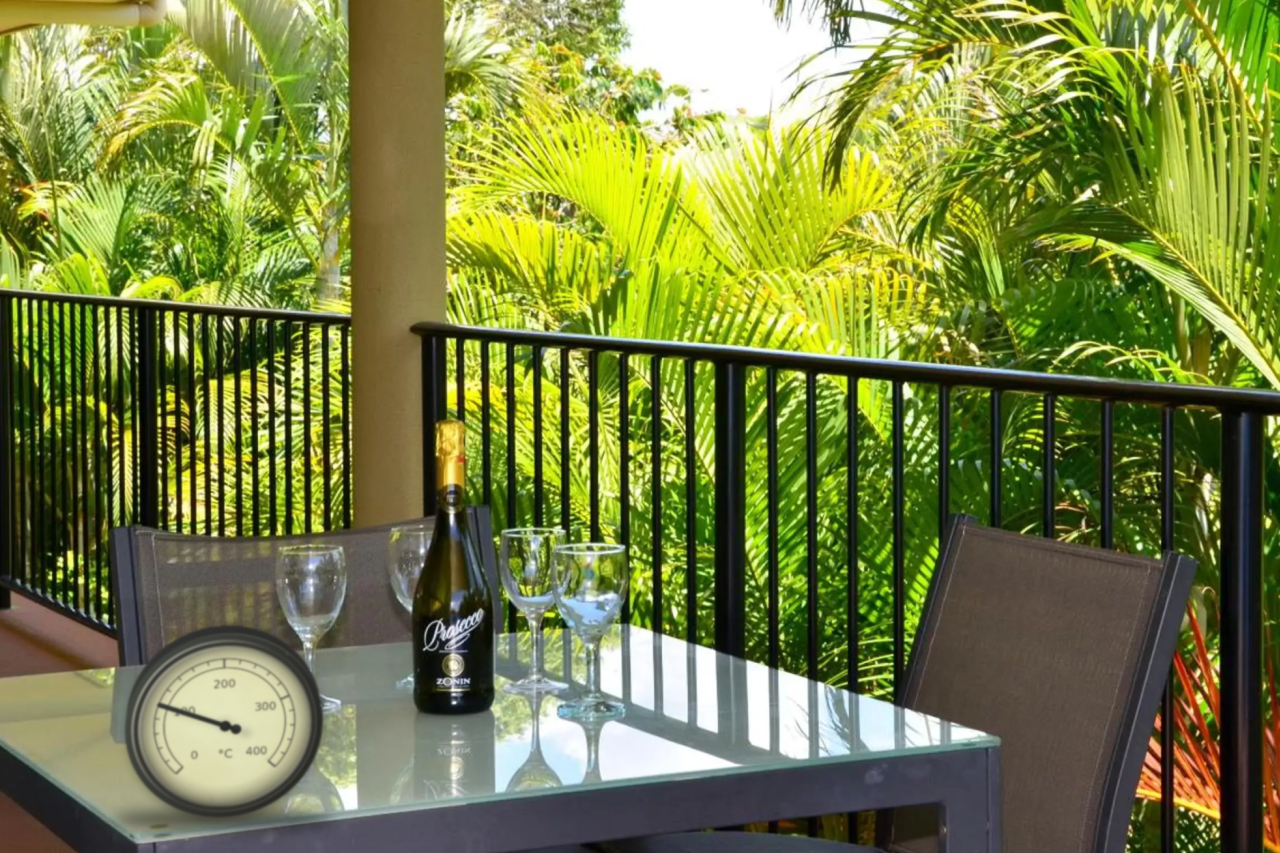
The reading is 100 °C
